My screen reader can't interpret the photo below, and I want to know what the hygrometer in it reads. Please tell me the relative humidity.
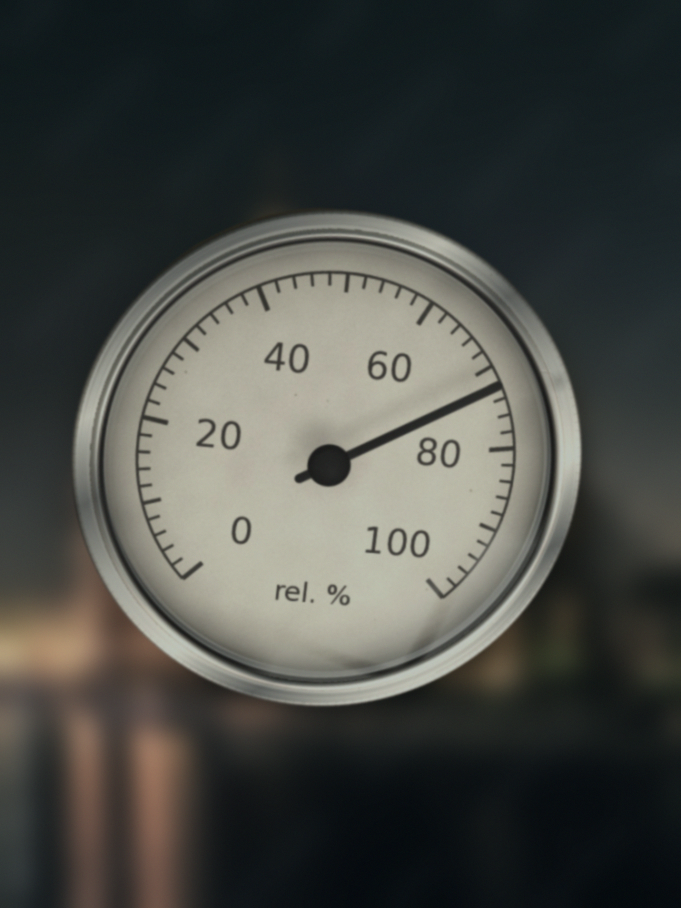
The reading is 72 %
